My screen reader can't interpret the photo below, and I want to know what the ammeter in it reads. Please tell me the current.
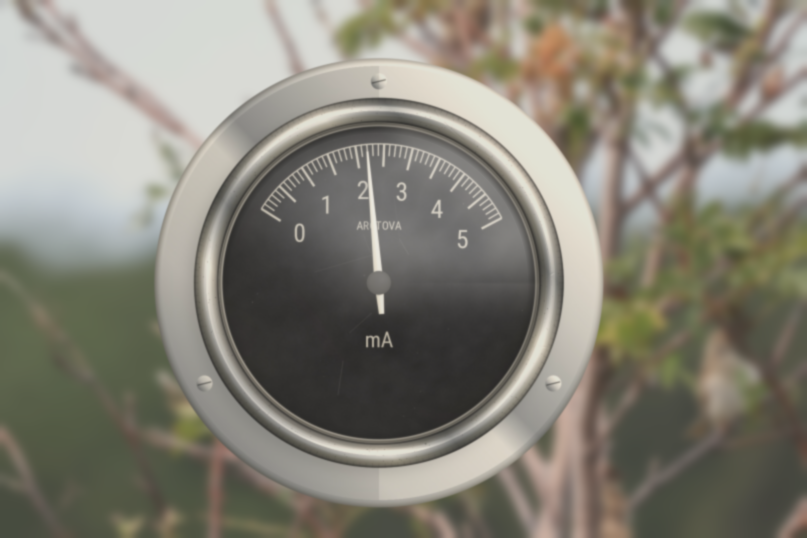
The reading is 2.2 mA
